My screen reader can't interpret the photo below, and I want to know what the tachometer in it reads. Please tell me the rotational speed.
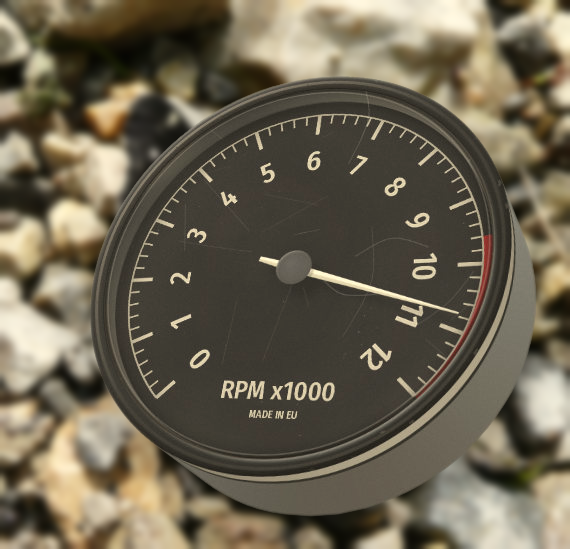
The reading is 10800 rpm
